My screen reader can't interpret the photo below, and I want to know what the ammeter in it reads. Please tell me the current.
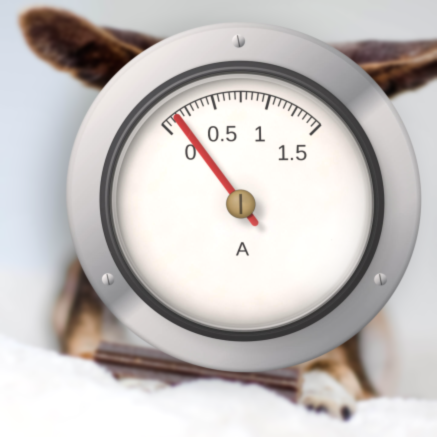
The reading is 0.15 A
